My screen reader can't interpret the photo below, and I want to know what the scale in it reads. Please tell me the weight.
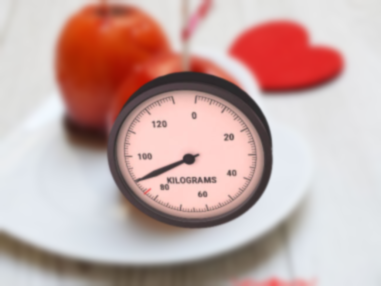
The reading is 90 kg
